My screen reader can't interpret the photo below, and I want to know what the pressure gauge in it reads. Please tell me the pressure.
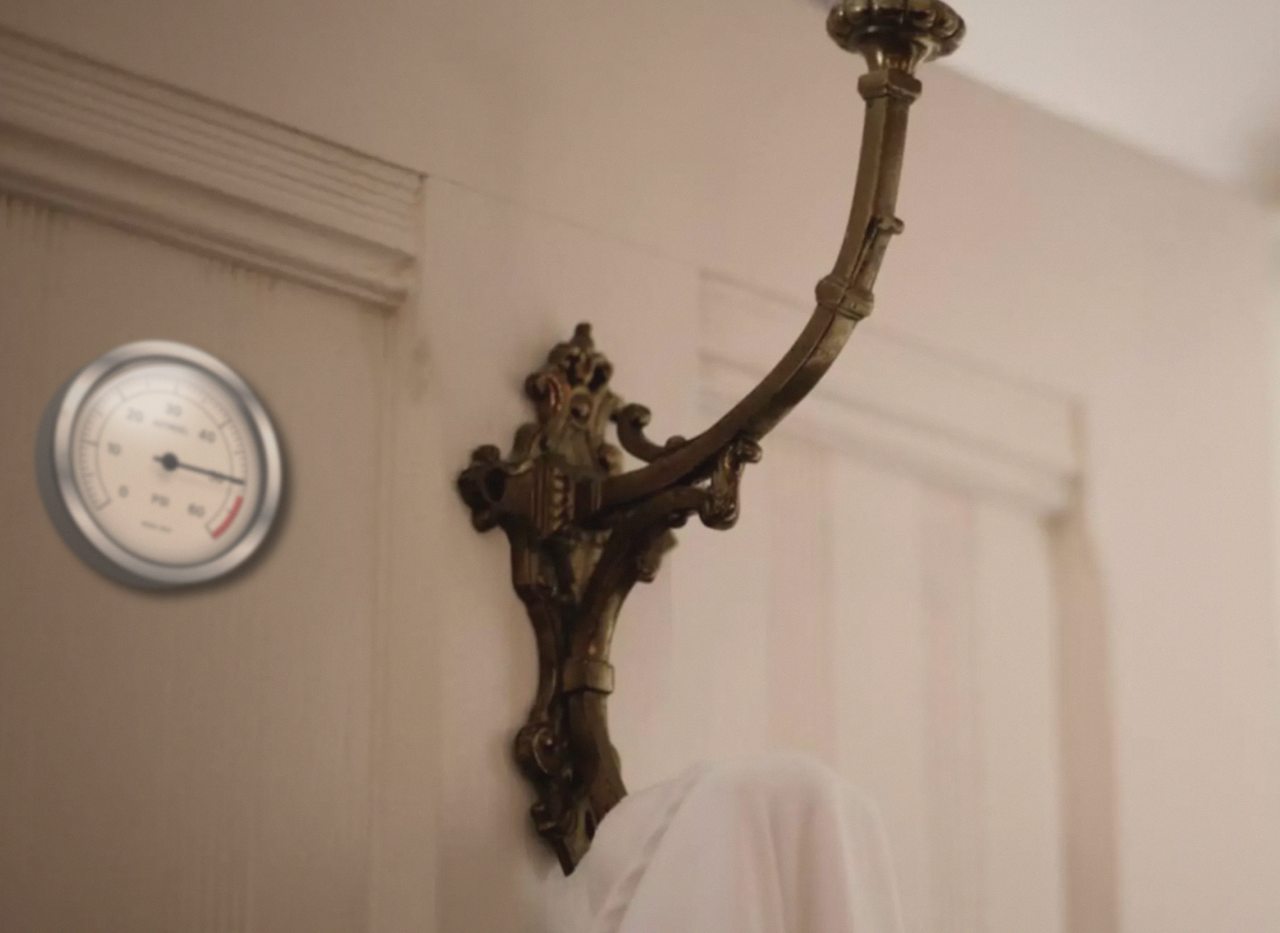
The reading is 50 psi
